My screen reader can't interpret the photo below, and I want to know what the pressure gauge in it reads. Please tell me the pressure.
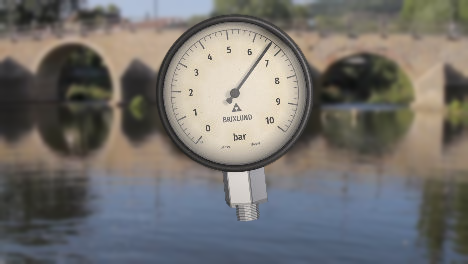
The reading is 6.6 bar
